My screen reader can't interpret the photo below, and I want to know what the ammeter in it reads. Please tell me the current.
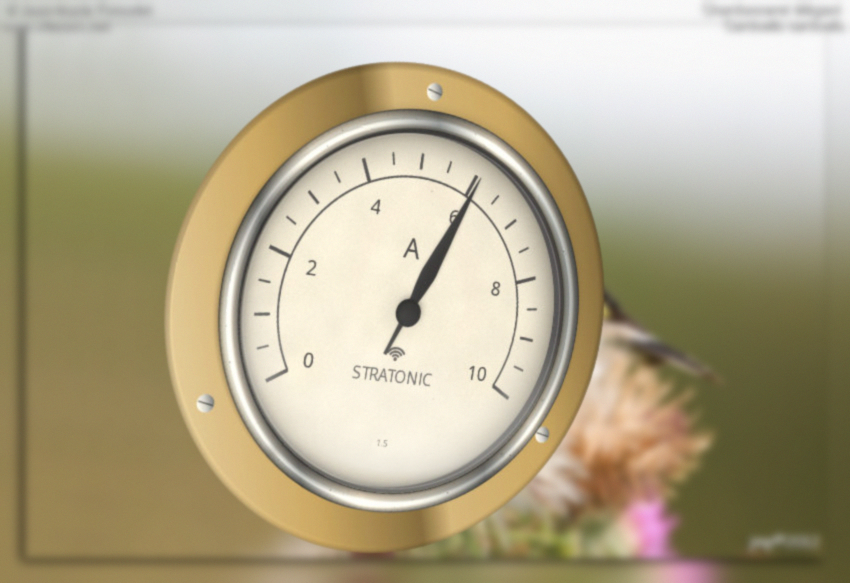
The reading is 6 A
